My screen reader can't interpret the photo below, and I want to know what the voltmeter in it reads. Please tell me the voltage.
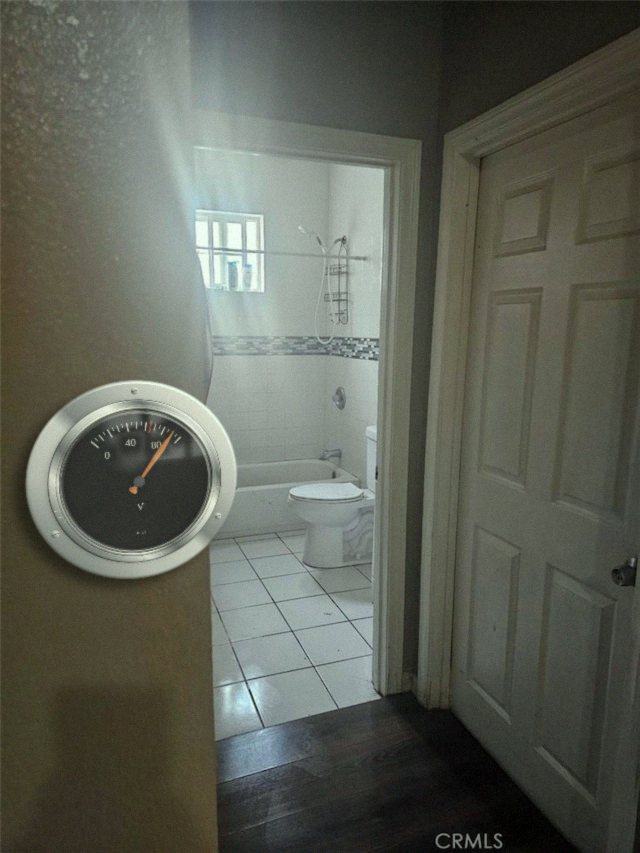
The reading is 90 V
